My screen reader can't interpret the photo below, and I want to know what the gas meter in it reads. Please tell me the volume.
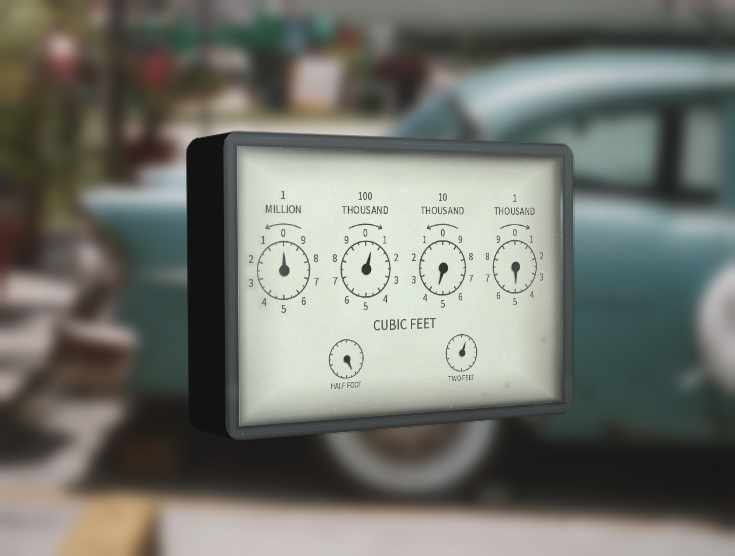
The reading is 4500 ft³
